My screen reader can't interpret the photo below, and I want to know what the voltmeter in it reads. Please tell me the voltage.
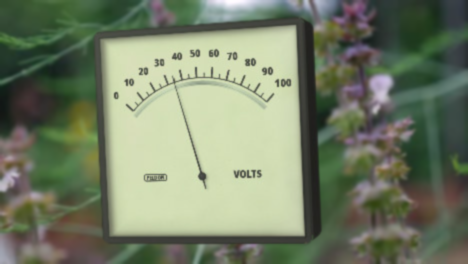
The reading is 35 V
